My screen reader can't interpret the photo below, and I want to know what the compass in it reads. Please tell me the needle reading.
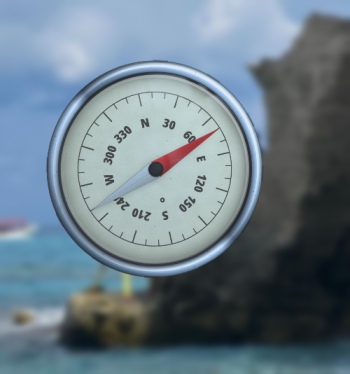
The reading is 70 °
